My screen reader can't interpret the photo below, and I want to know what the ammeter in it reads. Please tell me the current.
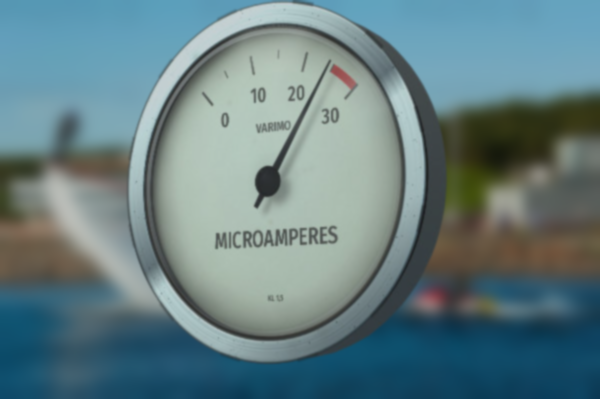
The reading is 25 µA
